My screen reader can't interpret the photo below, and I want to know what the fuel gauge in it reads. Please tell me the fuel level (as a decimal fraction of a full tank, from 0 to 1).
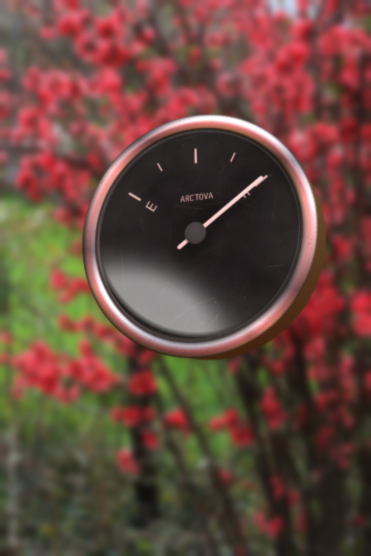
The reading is 1
